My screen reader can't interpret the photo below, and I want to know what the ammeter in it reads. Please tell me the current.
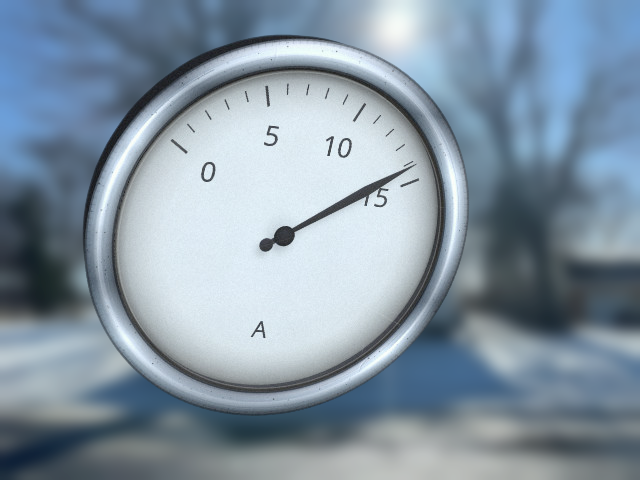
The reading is 14 A
